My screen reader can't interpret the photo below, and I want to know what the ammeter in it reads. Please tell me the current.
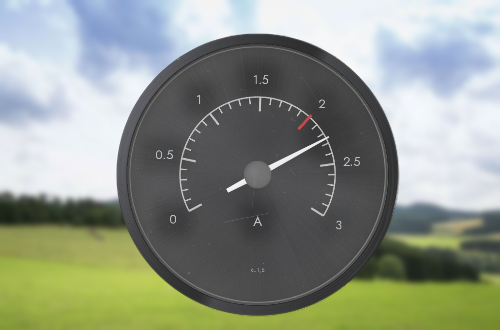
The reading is 2.25 A
